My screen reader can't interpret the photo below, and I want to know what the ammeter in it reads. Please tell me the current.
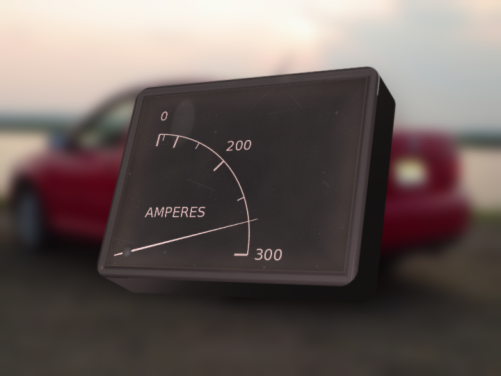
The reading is 275 A
